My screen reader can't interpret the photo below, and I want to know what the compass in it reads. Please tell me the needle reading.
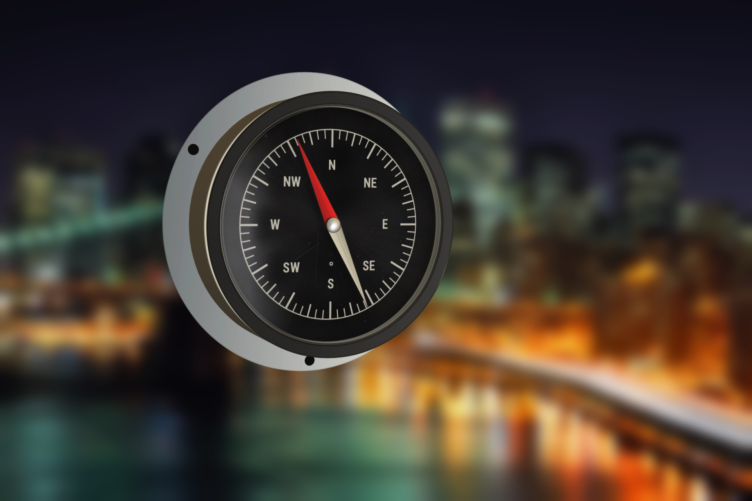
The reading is 335 °
